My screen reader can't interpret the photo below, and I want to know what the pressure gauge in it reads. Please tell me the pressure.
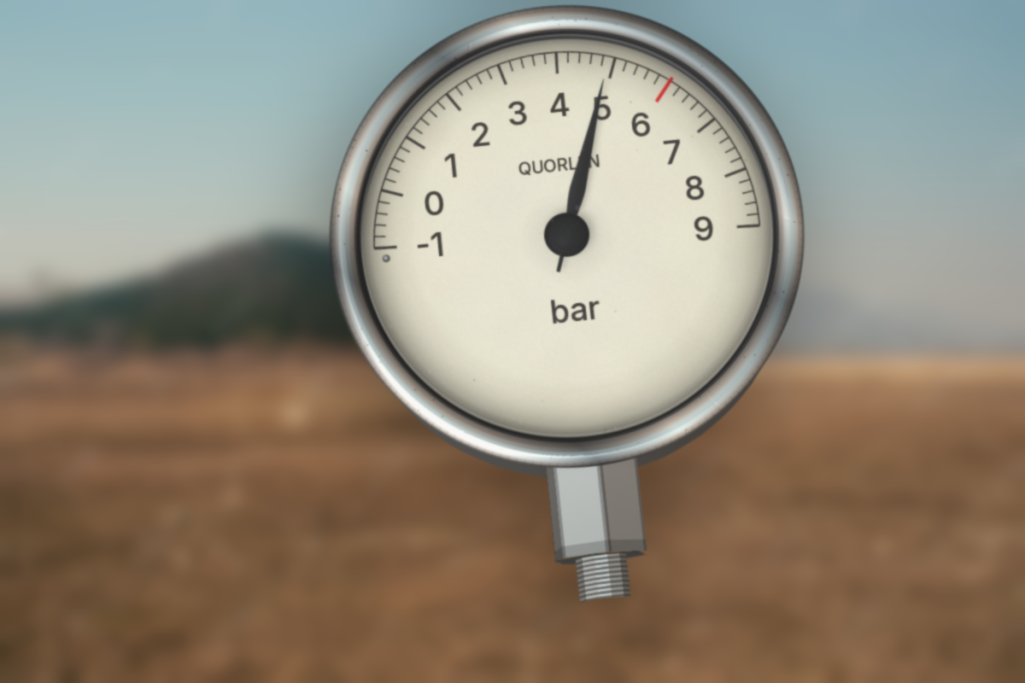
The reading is 4.9 bar
